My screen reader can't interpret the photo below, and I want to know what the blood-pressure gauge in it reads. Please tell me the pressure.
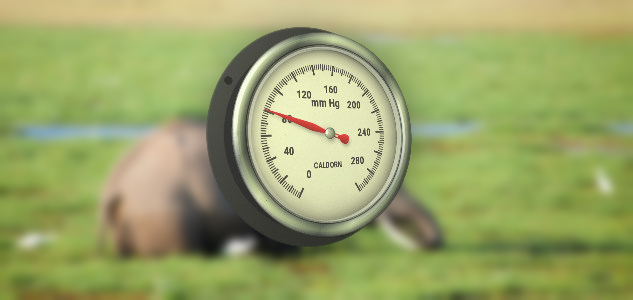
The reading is 80 mmHg
